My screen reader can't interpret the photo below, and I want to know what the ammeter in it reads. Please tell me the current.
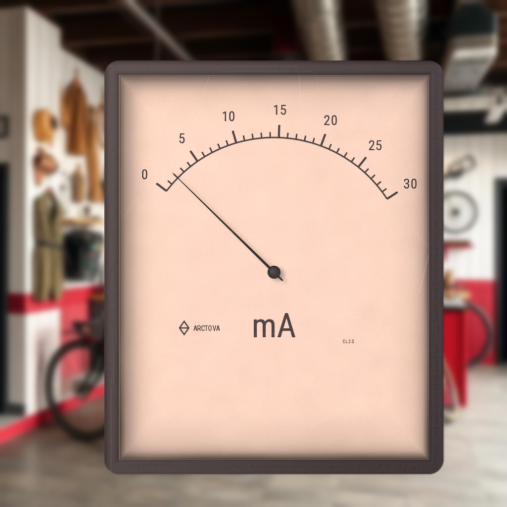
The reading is 2 mA
